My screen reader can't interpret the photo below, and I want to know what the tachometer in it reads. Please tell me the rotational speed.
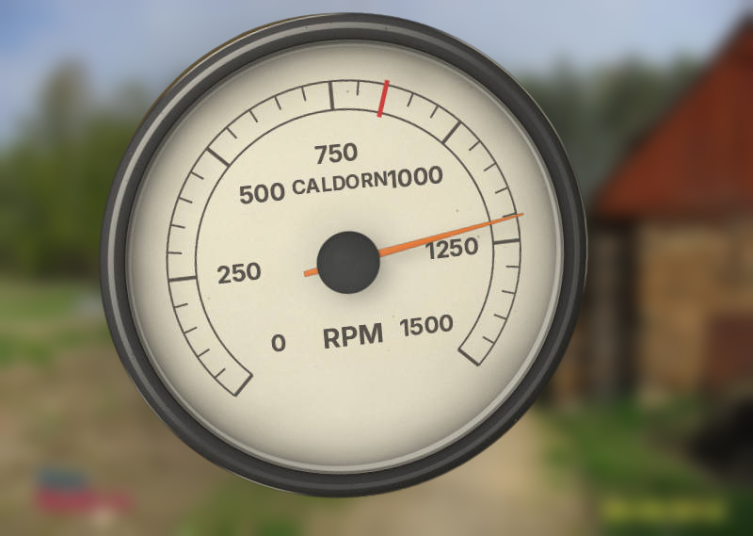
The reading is 1200 rpm
